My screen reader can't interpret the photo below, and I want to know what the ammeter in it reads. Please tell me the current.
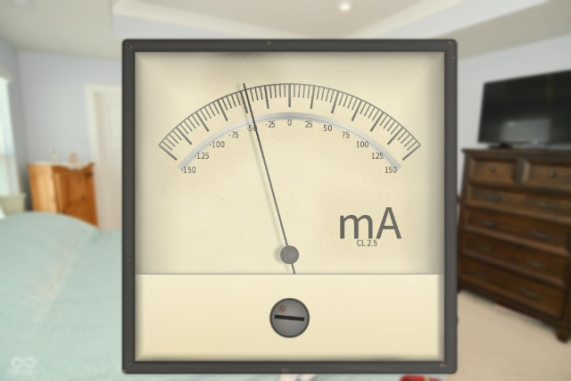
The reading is -45 mA
